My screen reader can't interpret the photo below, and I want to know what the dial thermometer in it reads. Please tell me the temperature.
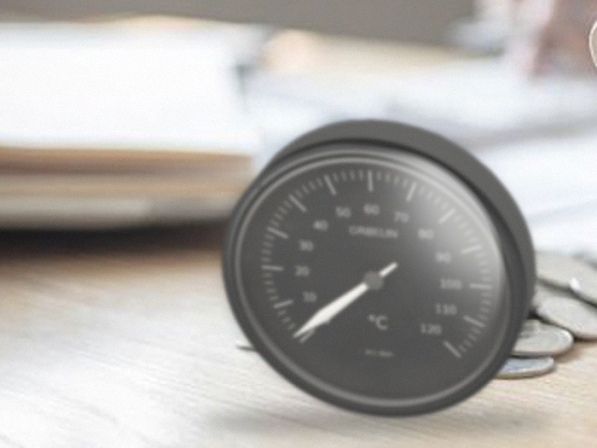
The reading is 2 °C
